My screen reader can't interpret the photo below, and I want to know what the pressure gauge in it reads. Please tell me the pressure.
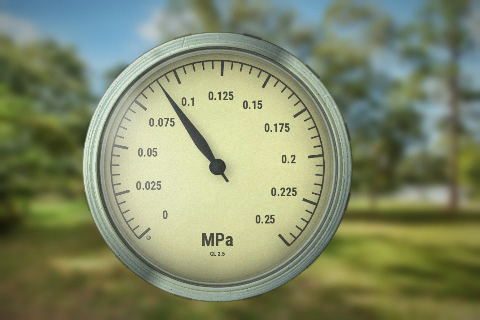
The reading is 0.09 MPa
